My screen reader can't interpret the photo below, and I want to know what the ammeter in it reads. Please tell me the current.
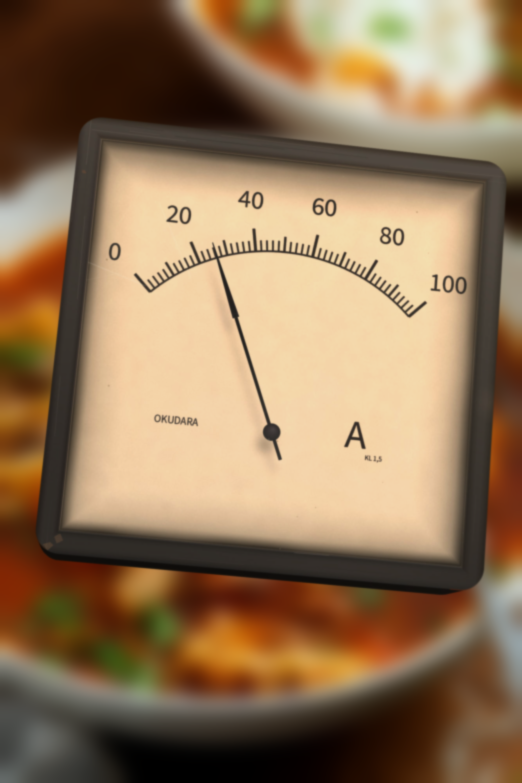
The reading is 26 A
